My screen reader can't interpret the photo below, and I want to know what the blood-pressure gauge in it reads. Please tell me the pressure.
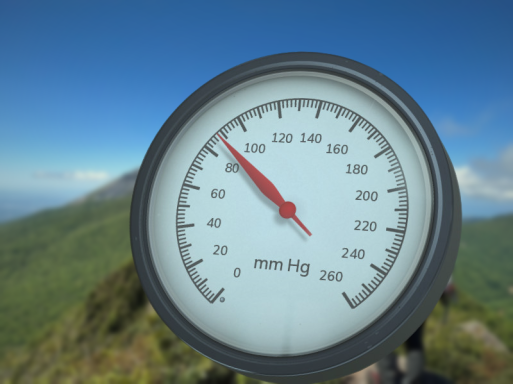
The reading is 88 mmHg
